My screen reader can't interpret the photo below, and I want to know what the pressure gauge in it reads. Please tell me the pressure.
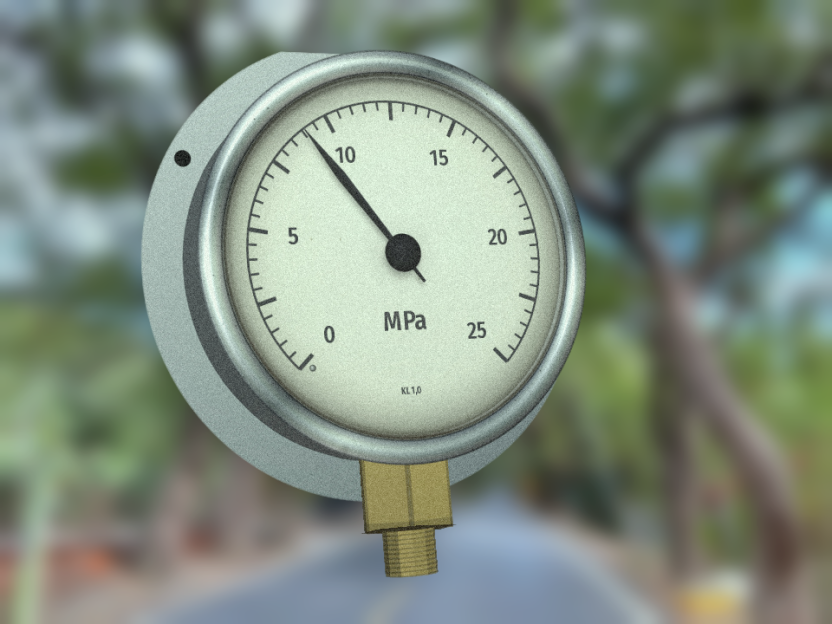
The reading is 9 MPa
